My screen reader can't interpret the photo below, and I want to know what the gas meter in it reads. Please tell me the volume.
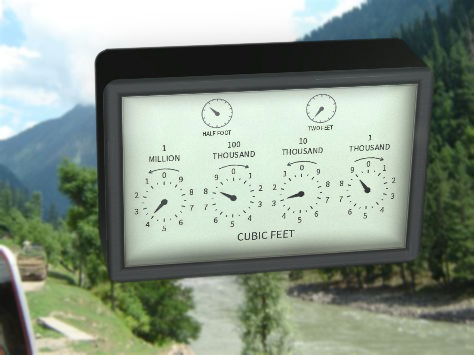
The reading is 382900 ft³
